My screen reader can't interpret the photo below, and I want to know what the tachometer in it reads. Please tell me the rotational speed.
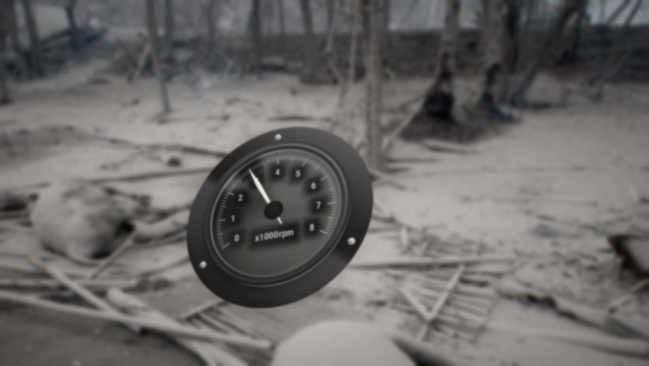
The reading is 3000 rpm
